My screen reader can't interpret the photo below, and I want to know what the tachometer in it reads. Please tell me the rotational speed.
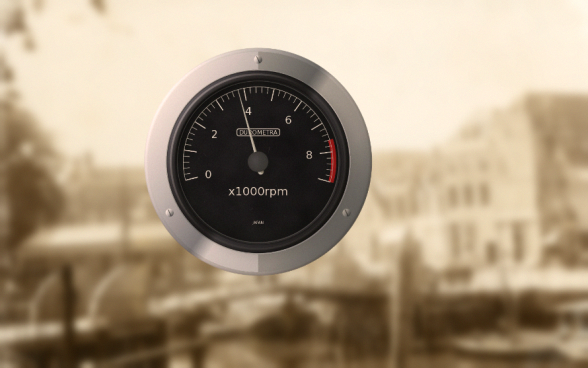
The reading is 3800 rpm
